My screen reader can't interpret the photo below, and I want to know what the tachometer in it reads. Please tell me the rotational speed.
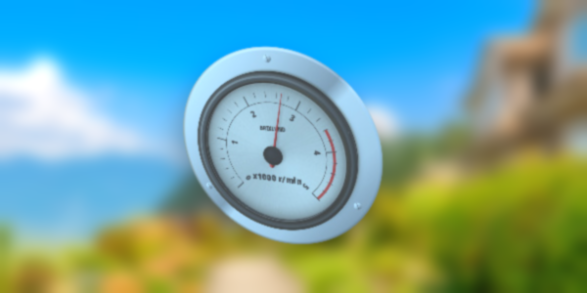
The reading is 2700 rpm
